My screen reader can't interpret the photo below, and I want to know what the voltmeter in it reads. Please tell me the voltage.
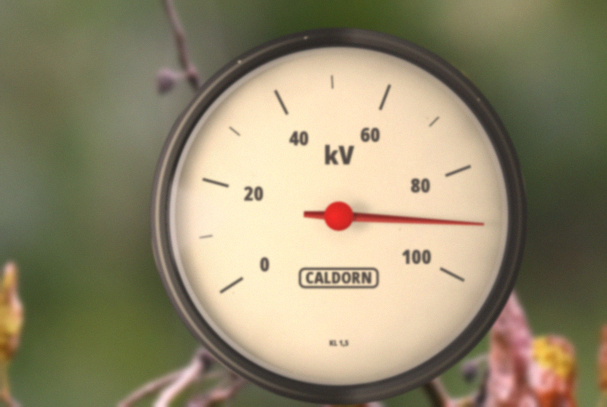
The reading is 90 kV
